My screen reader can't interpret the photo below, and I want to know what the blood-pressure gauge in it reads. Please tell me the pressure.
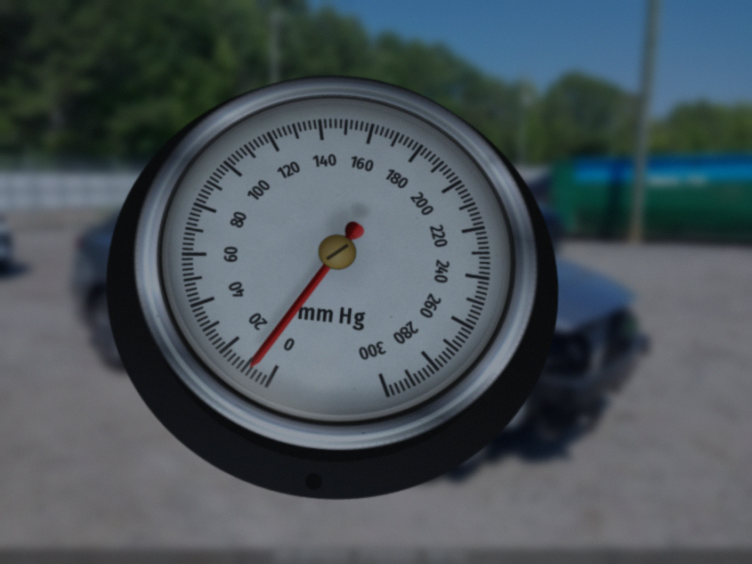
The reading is 8 mmHg
